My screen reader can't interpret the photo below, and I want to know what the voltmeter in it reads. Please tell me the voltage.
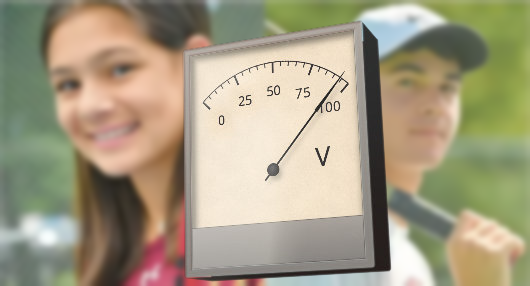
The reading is 95 V
